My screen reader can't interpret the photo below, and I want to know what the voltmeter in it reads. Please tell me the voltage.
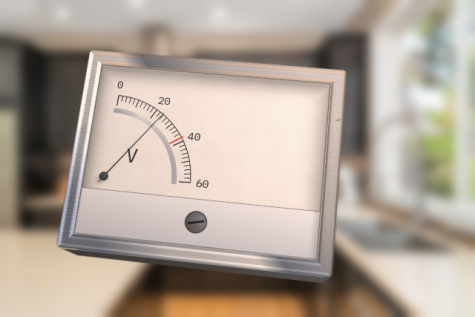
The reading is 24 V
